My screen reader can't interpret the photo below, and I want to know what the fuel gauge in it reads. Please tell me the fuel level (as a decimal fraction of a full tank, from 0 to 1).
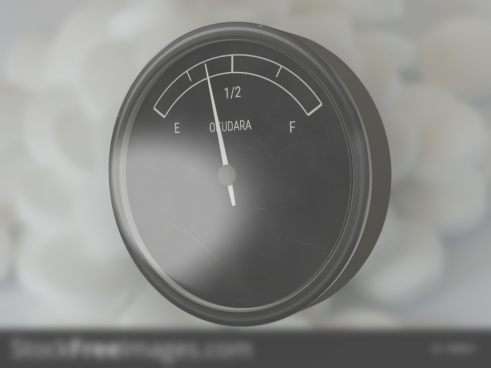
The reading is 0.375
